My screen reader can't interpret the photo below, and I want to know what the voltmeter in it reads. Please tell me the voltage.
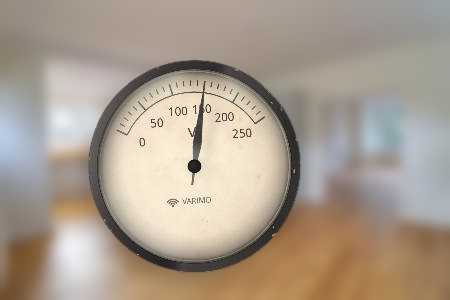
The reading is 150 V
